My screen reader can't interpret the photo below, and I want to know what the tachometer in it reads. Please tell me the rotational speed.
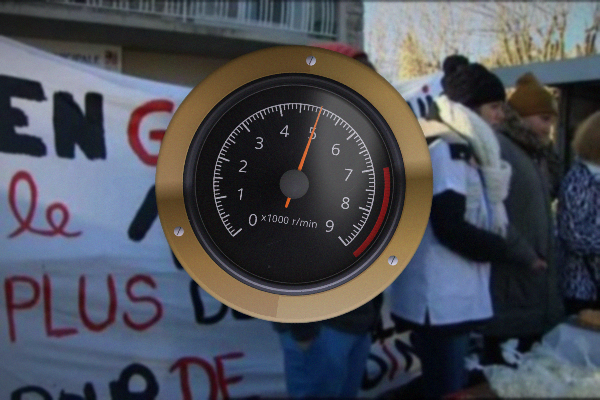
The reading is 5000 rpm
